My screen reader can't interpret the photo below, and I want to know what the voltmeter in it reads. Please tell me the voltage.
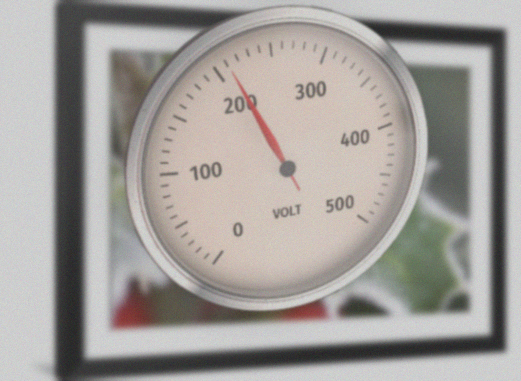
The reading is 210 V
